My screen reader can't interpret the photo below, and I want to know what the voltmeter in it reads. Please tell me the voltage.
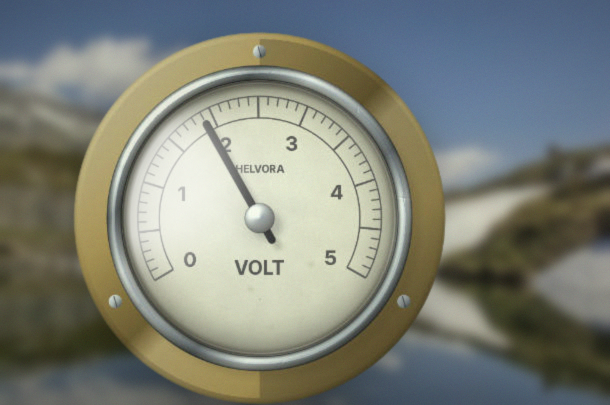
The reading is 1.9 V
